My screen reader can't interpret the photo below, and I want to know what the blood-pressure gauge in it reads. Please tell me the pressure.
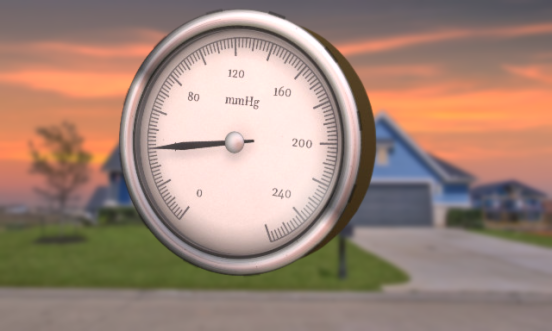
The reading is 40 mmHg
